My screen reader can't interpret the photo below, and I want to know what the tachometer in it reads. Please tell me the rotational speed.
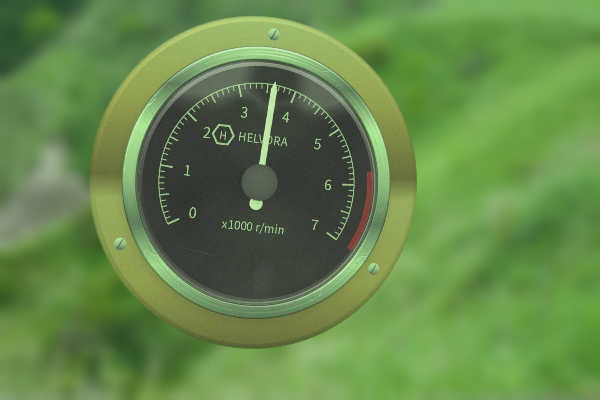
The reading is 3600 rpm
